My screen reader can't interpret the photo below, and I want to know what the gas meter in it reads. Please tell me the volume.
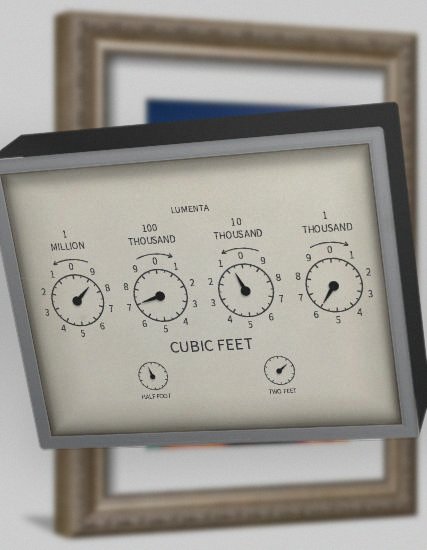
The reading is 870600 ft³
